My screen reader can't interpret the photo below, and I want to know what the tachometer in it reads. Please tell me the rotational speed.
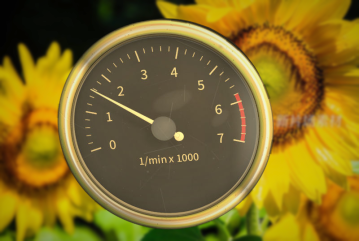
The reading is 1600 rpm
